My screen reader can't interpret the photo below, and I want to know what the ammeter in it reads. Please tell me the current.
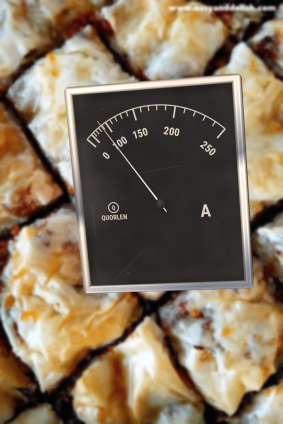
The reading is 90 A
